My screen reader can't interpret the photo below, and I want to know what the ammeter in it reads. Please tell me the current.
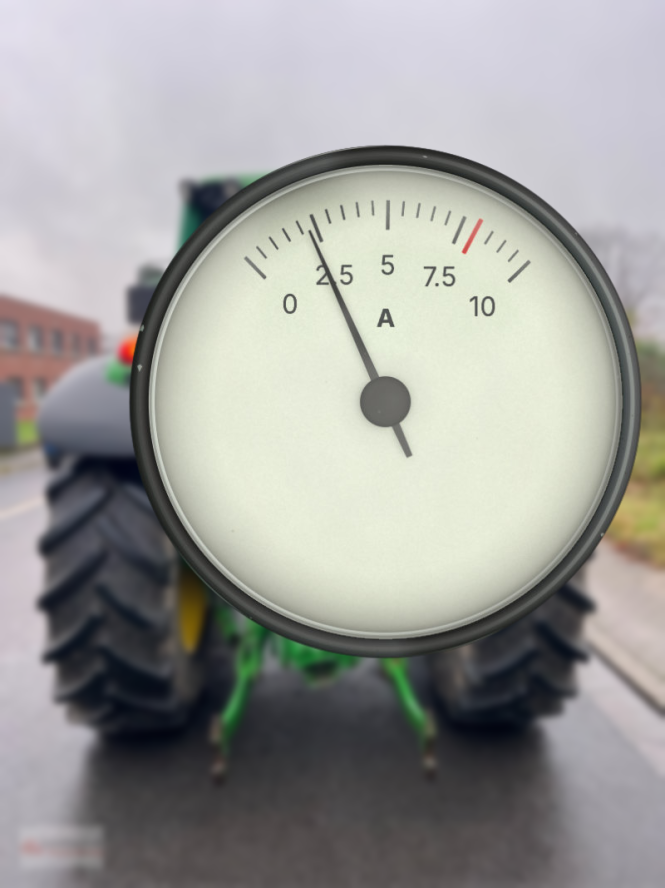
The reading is 2.25 A
